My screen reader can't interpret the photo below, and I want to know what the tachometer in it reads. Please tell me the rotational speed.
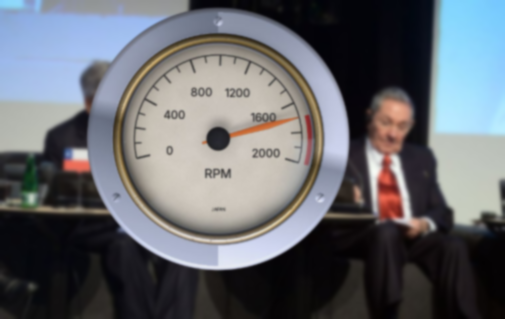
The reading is 1700 rpm
